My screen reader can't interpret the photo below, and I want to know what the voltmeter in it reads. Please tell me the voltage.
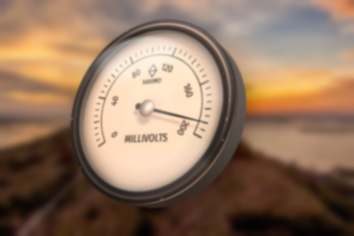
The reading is 190 mV
